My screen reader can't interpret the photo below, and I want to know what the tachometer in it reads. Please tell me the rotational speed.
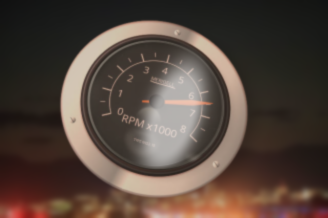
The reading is 6500 rpm
